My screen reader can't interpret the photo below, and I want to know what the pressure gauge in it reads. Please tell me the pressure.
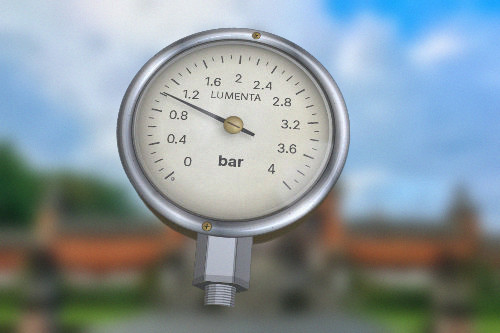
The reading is 1 bar
